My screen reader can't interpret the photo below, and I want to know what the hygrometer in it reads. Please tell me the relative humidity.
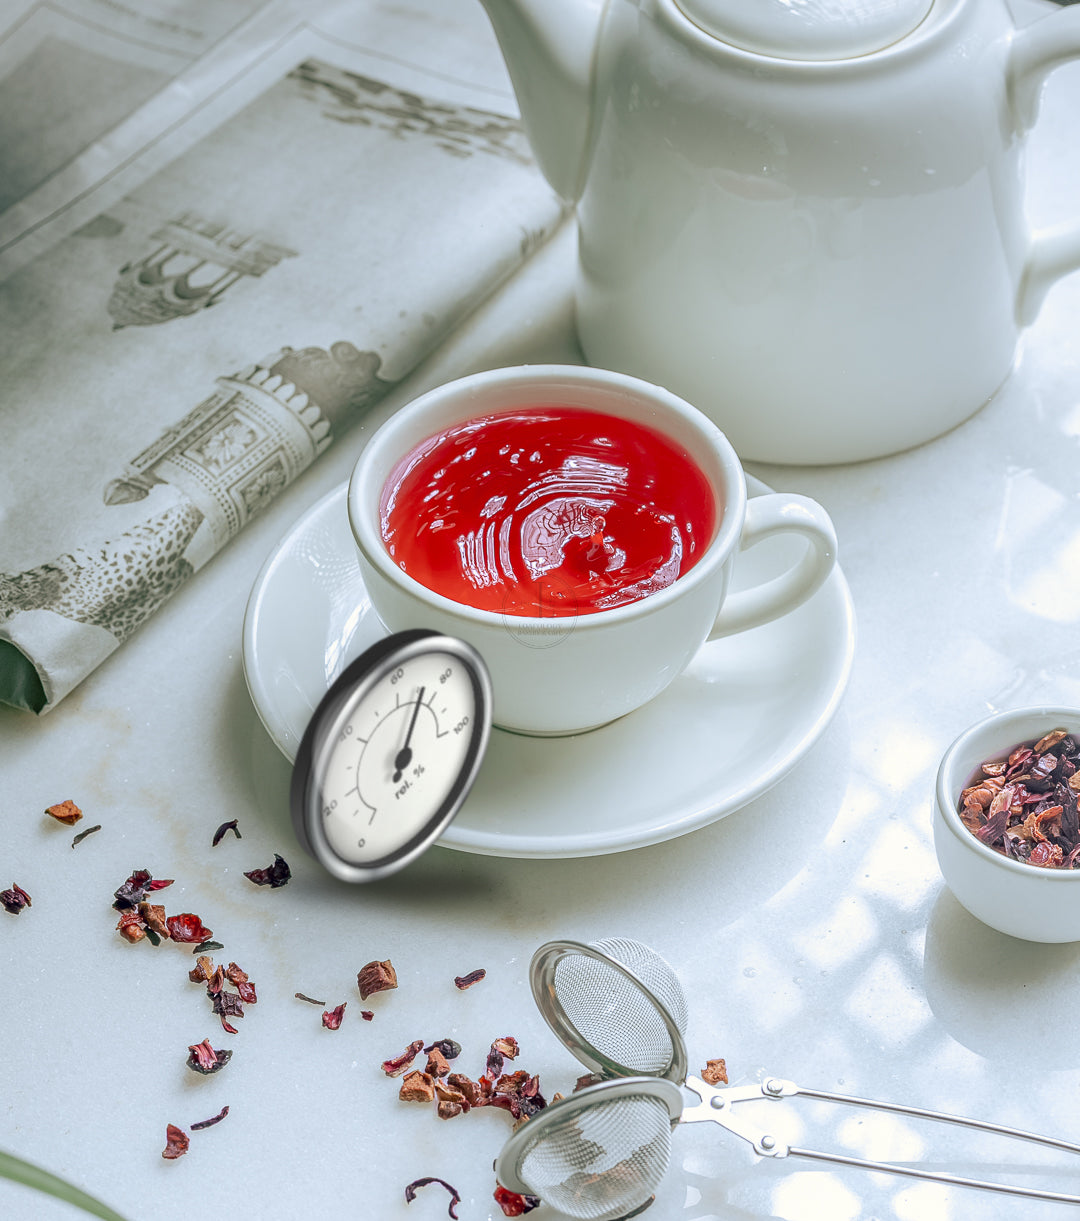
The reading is 70 %
